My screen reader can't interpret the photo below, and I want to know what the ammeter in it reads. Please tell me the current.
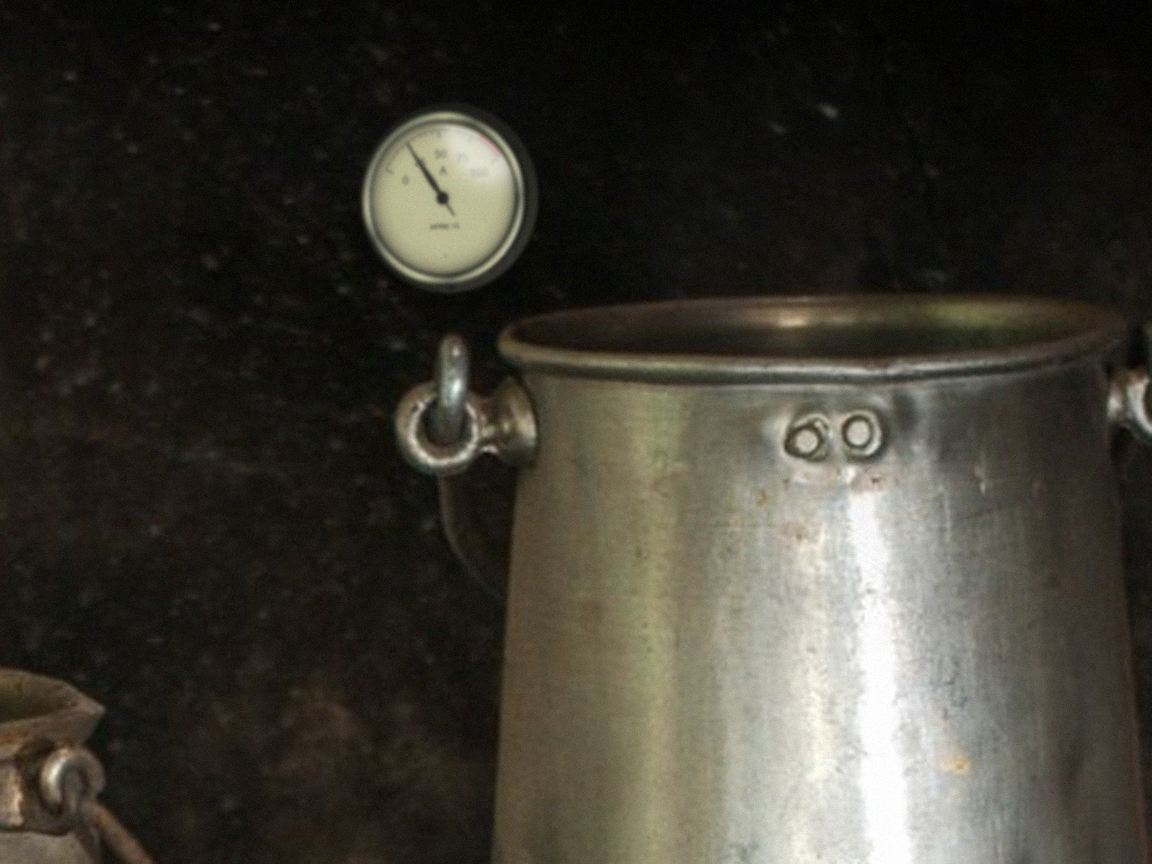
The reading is 25 A
